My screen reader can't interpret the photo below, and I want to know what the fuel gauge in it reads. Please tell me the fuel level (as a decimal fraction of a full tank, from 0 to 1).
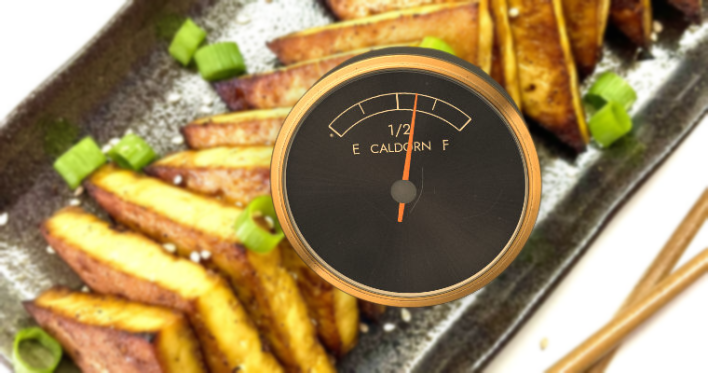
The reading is 0.625
